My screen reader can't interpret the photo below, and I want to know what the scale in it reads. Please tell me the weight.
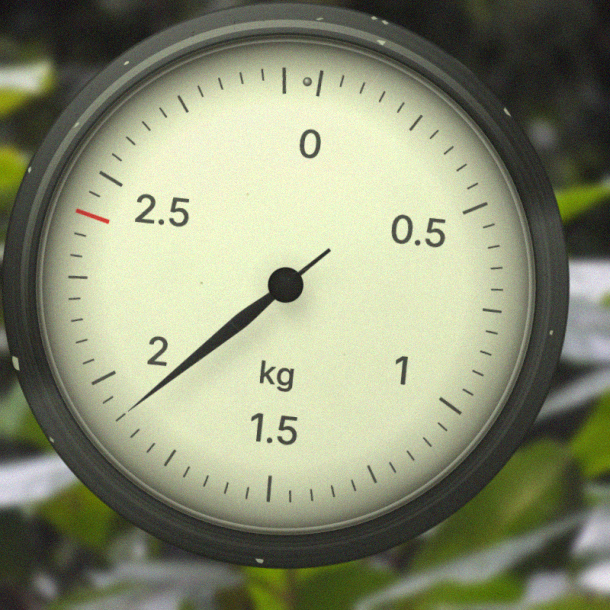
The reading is 1.9 kg
